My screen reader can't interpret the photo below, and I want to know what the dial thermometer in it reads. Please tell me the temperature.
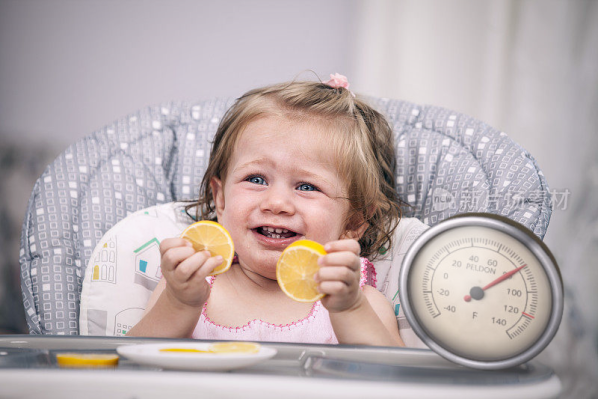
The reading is 80 °F
